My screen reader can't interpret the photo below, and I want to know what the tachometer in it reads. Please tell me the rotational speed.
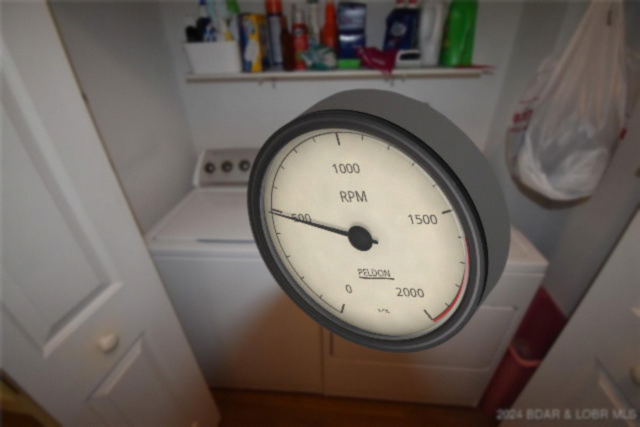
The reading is 500 rpm
